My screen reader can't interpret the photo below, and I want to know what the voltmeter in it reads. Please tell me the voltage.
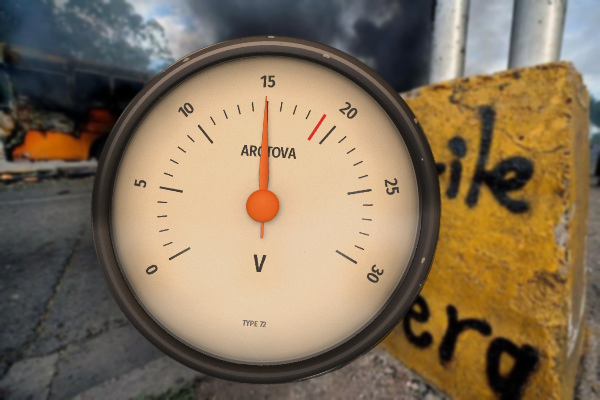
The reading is 15 V
